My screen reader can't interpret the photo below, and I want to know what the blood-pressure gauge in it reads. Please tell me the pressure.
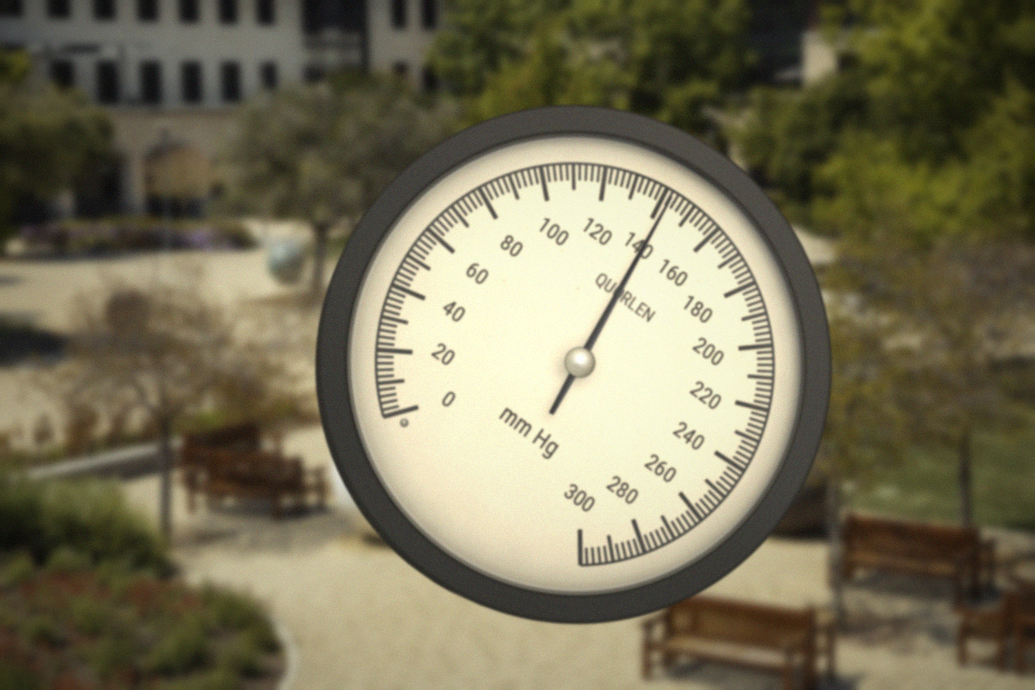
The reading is 142 mmHg
